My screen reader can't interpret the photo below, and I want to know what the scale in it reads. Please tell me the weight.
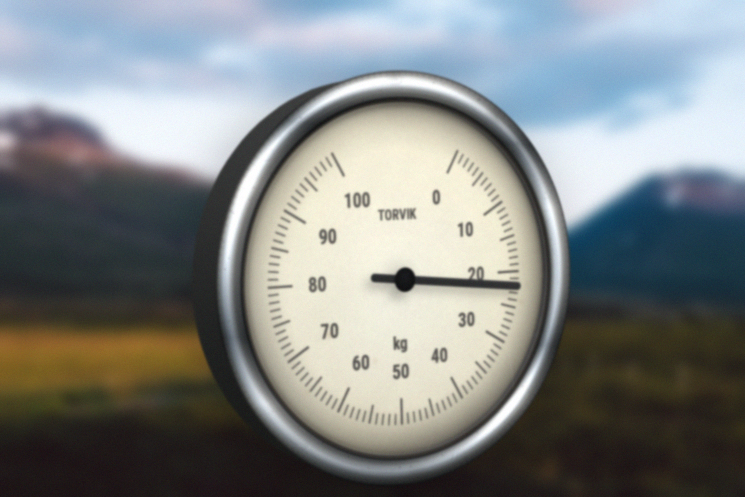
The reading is 22 kg
